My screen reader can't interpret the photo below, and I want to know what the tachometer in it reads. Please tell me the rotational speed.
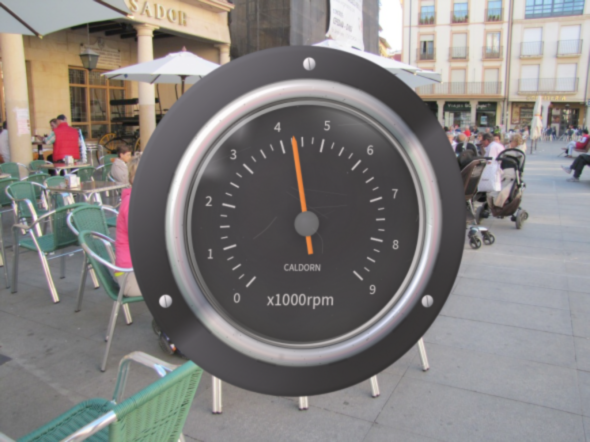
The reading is 4250 rpm
